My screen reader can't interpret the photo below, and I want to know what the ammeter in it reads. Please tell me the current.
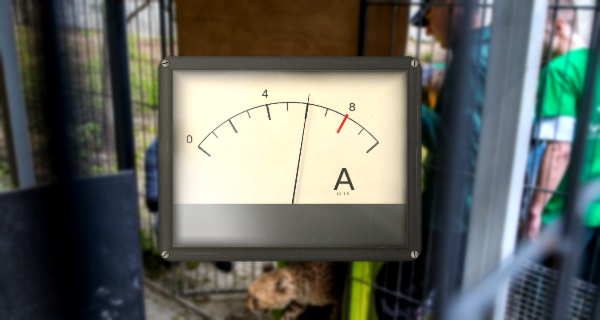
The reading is 6 A
